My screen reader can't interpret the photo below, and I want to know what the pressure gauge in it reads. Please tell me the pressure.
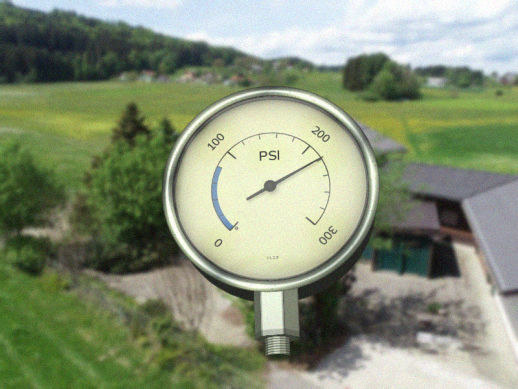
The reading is 220 psi
